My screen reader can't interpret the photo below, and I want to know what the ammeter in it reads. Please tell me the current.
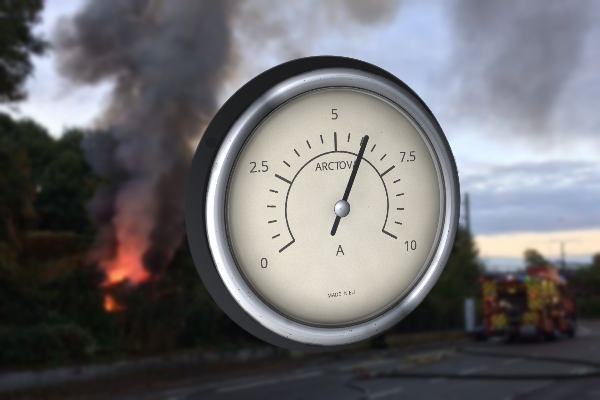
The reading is 6 A
